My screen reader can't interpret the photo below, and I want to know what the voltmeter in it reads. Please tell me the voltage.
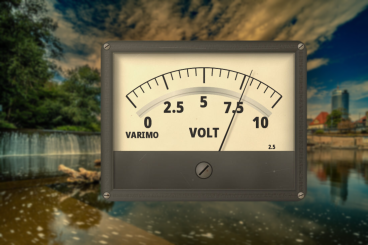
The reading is 7.75 V
